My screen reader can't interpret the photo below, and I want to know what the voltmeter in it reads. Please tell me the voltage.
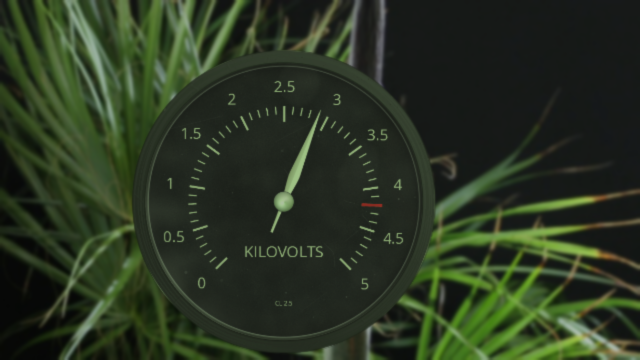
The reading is 2.9 kV
